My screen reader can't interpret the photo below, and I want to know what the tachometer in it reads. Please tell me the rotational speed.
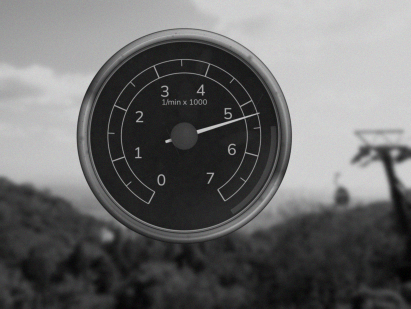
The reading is 5250 rpm
